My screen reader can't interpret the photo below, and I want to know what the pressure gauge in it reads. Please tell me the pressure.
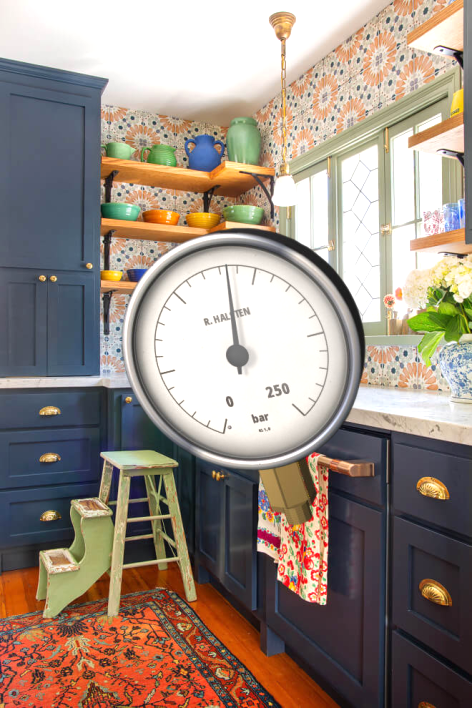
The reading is 135 bar
